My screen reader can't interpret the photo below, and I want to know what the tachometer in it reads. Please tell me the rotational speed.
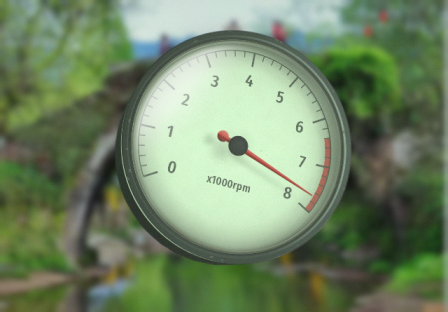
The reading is 7700 rpm
